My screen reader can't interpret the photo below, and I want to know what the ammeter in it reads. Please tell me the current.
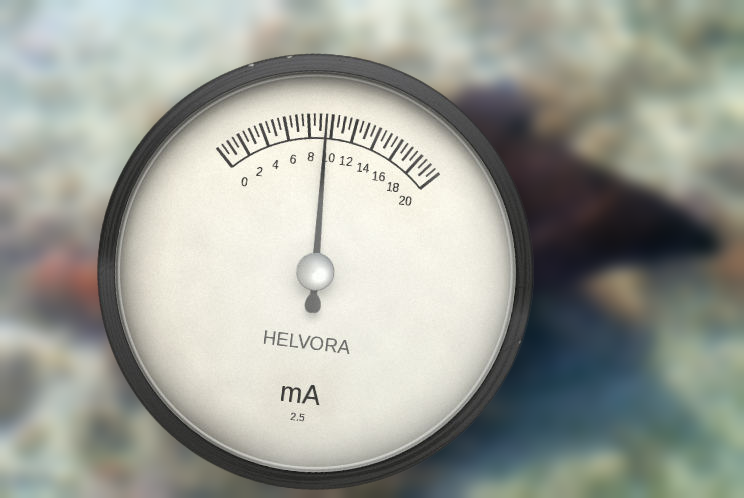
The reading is 9.5 mA
